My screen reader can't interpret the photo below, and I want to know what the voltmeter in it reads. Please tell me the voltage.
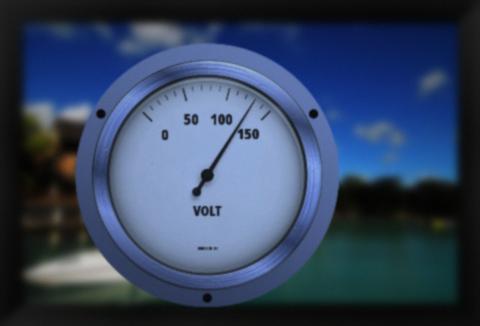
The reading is 130 V
